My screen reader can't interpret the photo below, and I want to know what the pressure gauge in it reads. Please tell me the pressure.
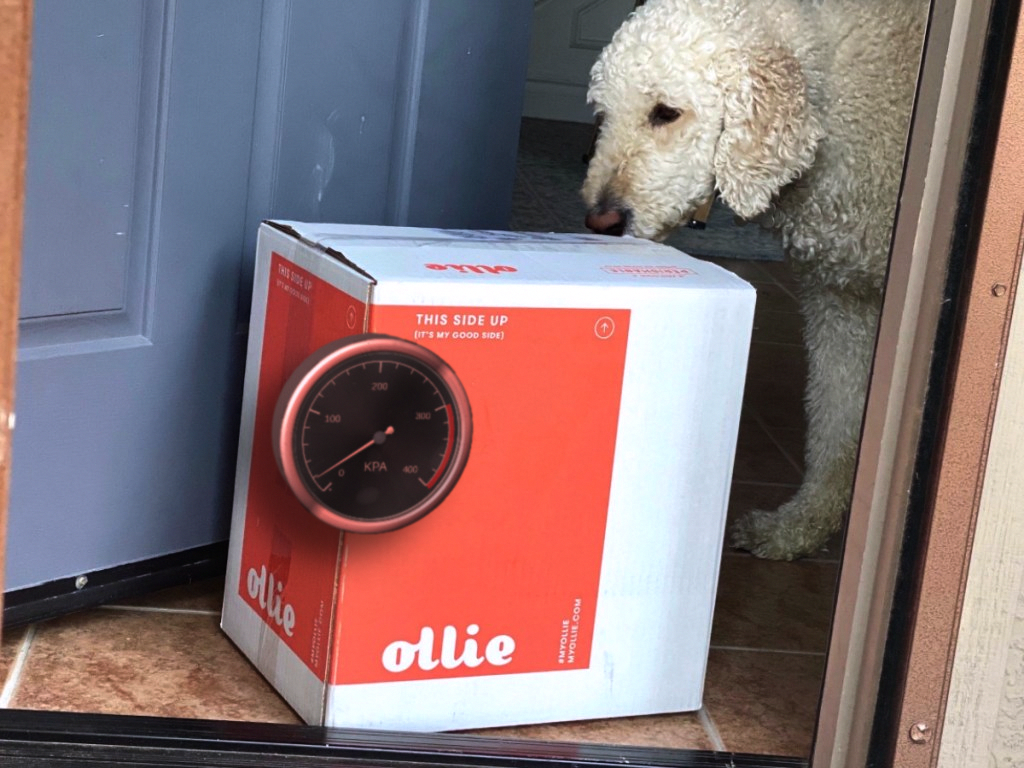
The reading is 20 kPa
